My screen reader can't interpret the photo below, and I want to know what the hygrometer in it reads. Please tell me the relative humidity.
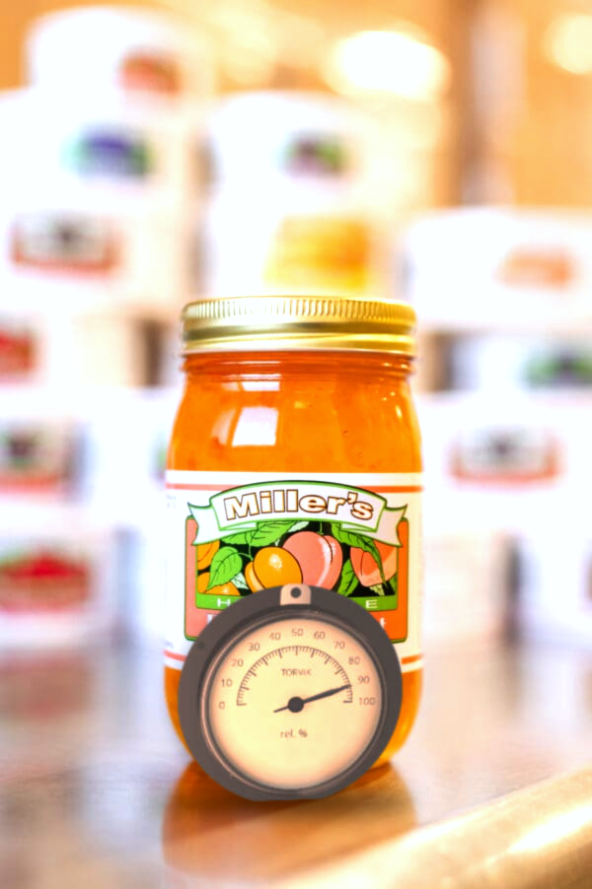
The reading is 90 %
